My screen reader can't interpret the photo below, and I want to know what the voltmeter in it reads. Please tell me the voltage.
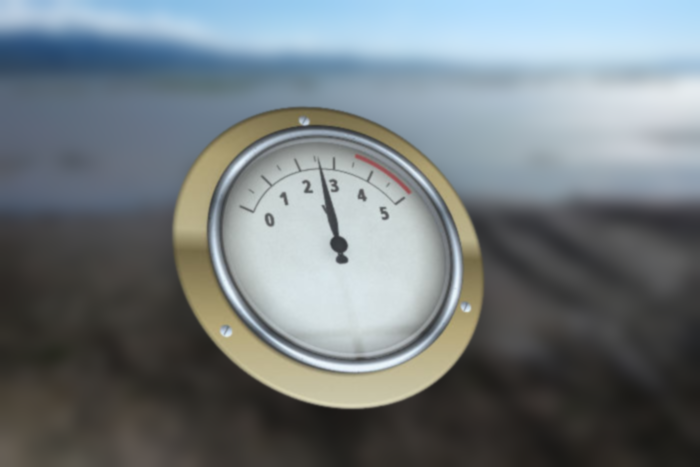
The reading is 2.5 V
